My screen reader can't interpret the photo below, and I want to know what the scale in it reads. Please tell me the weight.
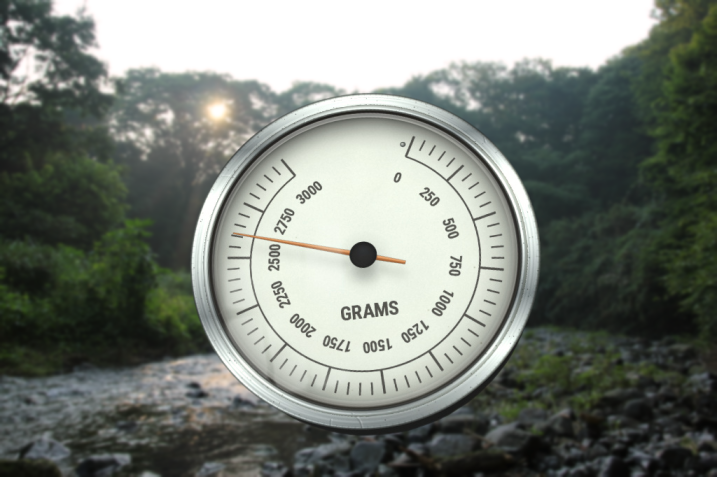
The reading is 2600 g
